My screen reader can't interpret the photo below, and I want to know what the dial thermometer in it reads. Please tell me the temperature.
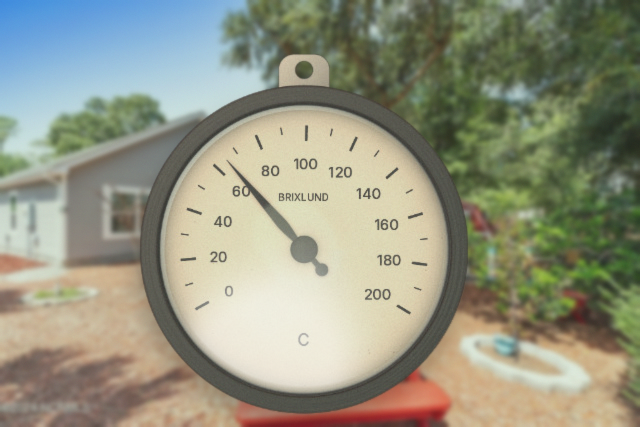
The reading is 65 °C
